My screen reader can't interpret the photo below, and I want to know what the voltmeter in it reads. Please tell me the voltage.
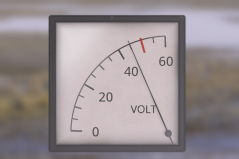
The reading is 45 V
